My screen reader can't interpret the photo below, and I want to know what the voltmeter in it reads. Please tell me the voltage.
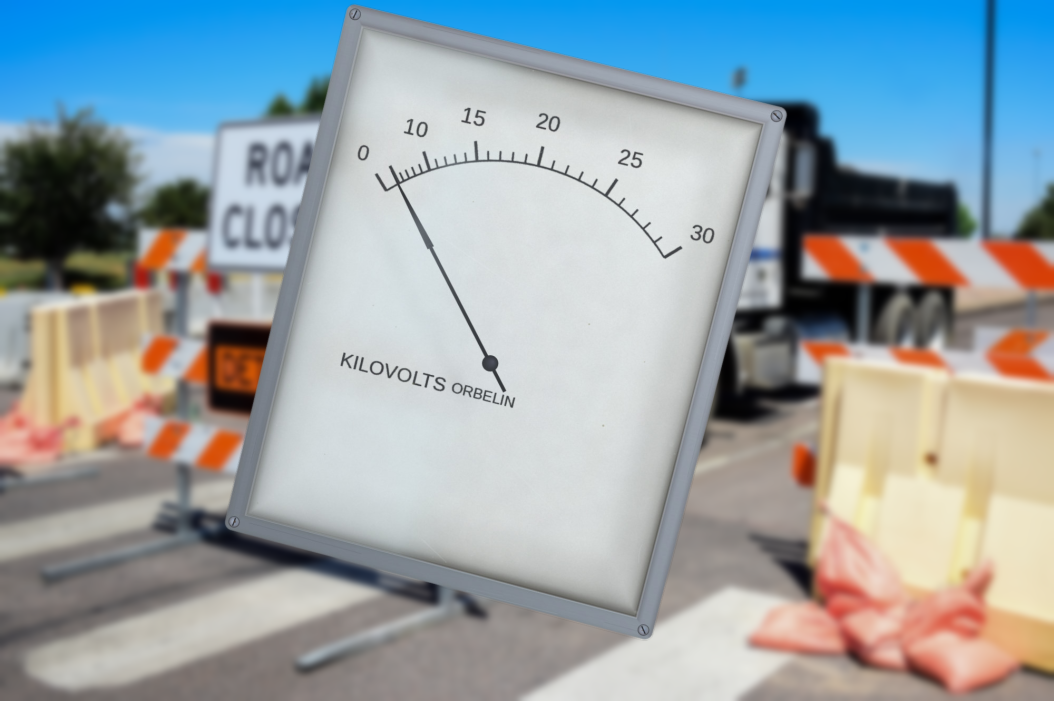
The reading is 5 kV
